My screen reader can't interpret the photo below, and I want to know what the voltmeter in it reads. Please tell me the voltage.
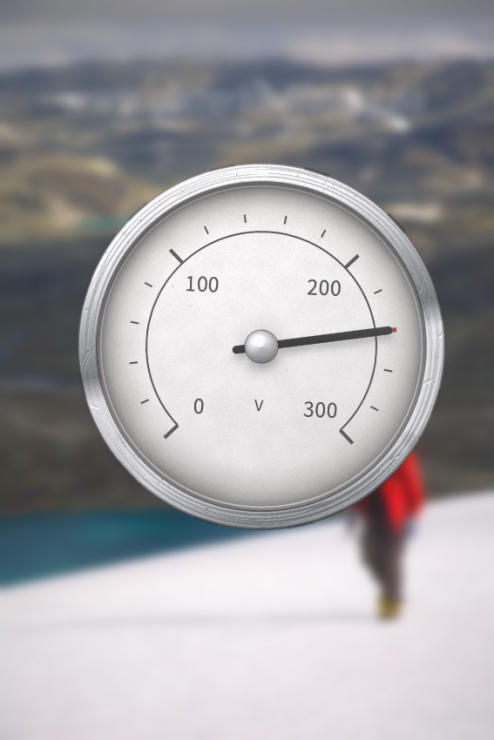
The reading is 240 V
